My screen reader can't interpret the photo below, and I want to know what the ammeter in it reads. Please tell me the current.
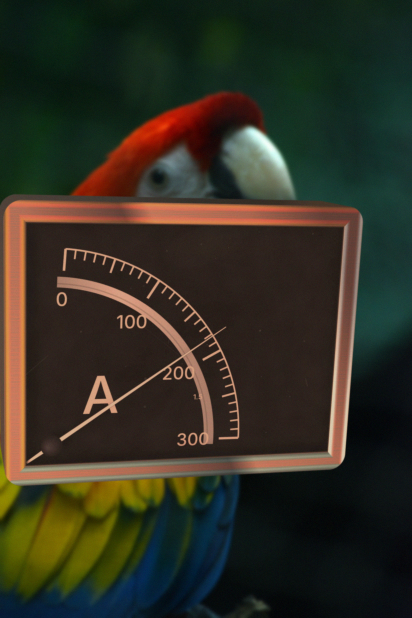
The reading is 180 A
